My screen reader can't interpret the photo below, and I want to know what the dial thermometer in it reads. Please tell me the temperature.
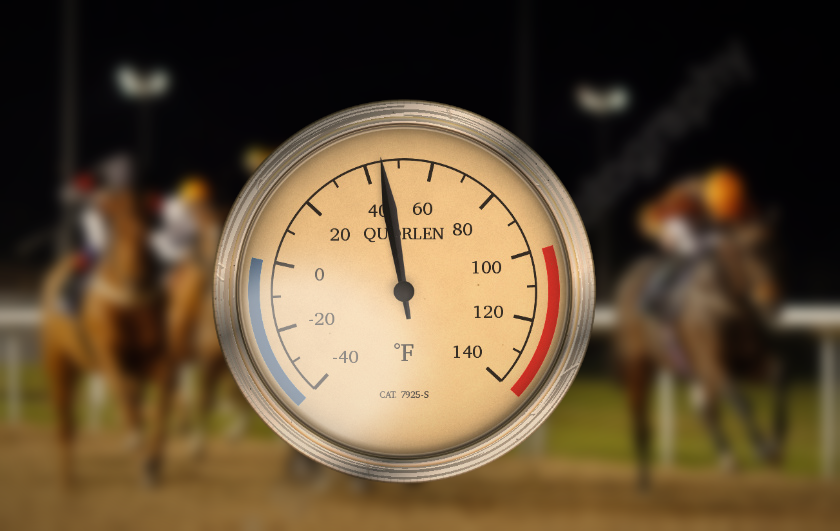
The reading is 45 °F
